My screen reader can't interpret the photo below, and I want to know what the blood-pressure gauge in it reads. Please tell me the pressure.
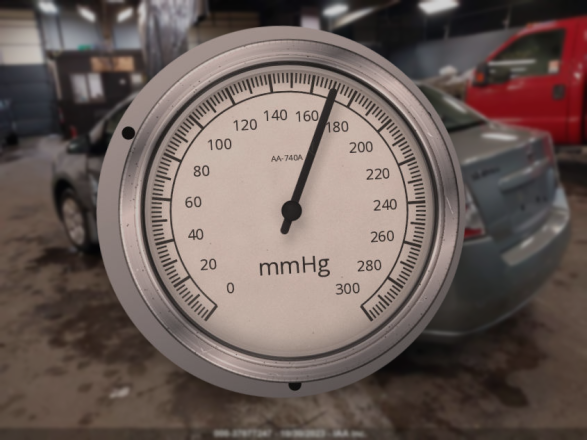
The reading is 170 mmHg
